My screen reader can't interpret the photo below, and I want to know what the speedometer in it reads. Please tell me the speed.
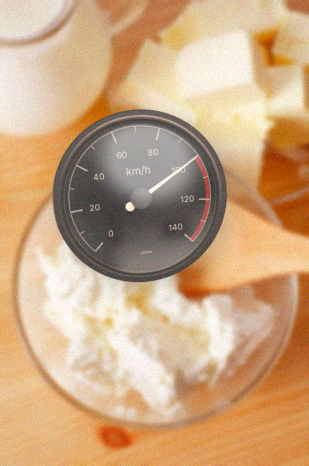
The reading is 100 km/h
